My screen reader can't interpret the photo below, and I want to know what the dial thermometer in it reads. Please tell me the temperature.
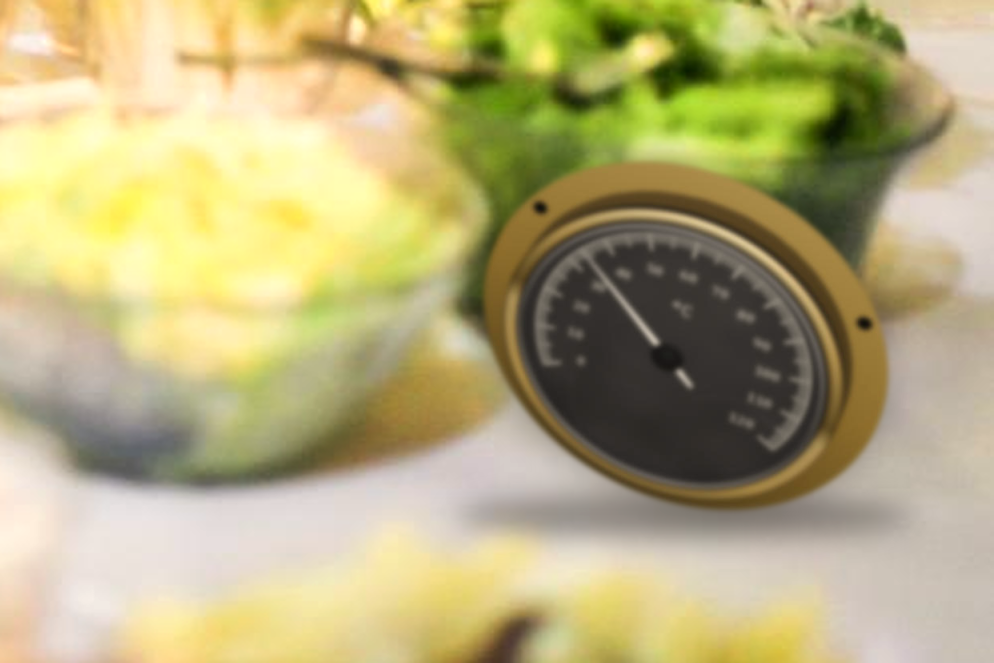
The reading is 35 °C
